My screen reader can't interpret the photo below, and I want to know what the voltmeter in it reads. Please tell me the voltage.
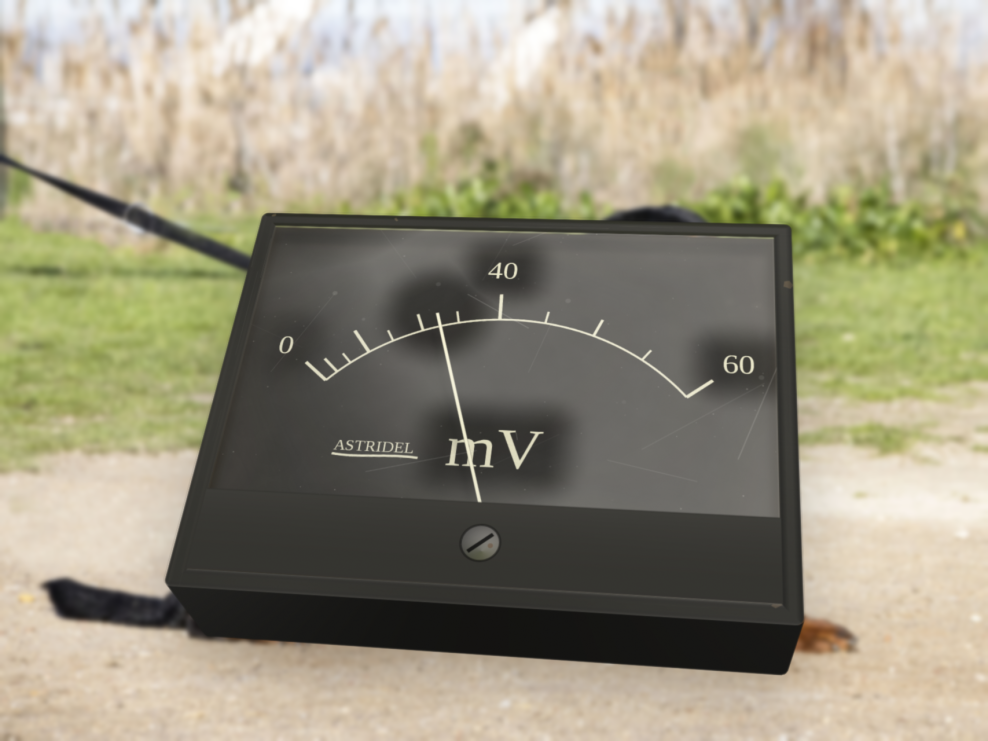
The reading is 32.5 mV
